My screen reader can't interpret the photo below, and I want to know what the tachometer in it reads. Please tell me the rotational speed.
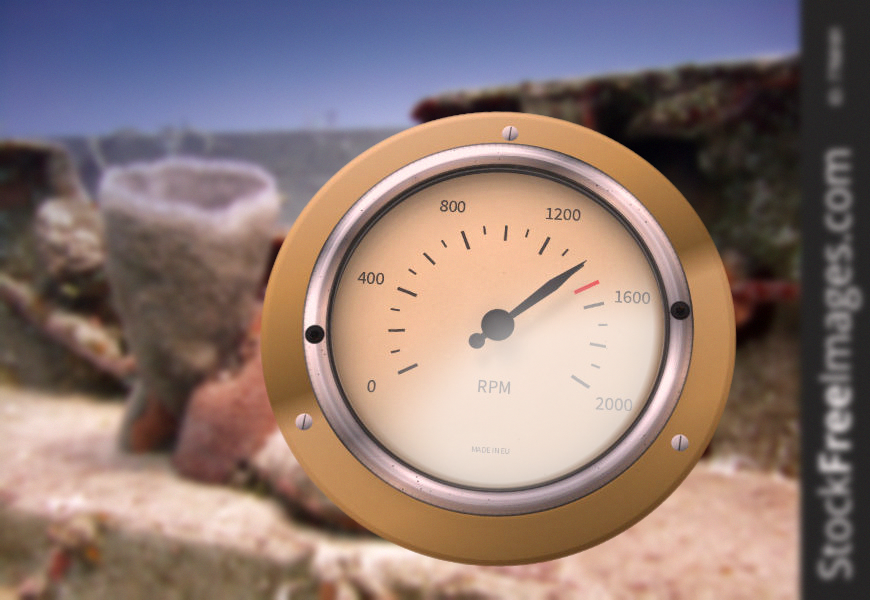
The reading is 1400 rpm
